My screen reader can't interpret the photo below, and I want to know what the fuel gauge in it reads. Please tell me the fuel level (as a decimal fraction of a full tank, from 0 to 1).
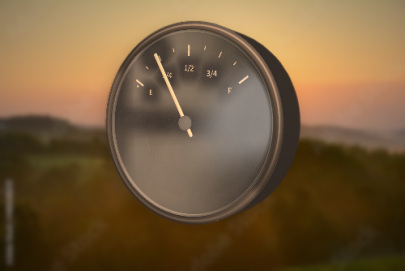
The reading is 0.25
